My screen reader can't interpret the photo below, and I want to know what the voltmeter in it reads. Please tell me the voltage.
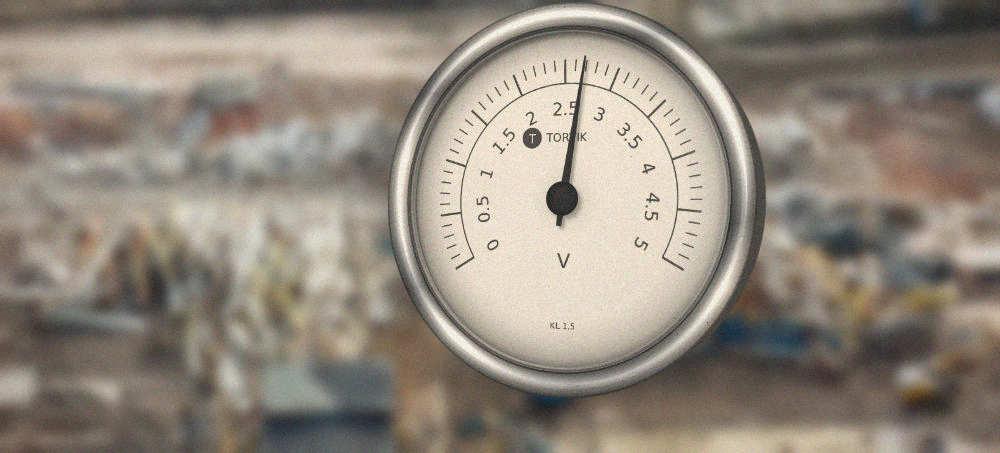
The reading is 2.7 V
